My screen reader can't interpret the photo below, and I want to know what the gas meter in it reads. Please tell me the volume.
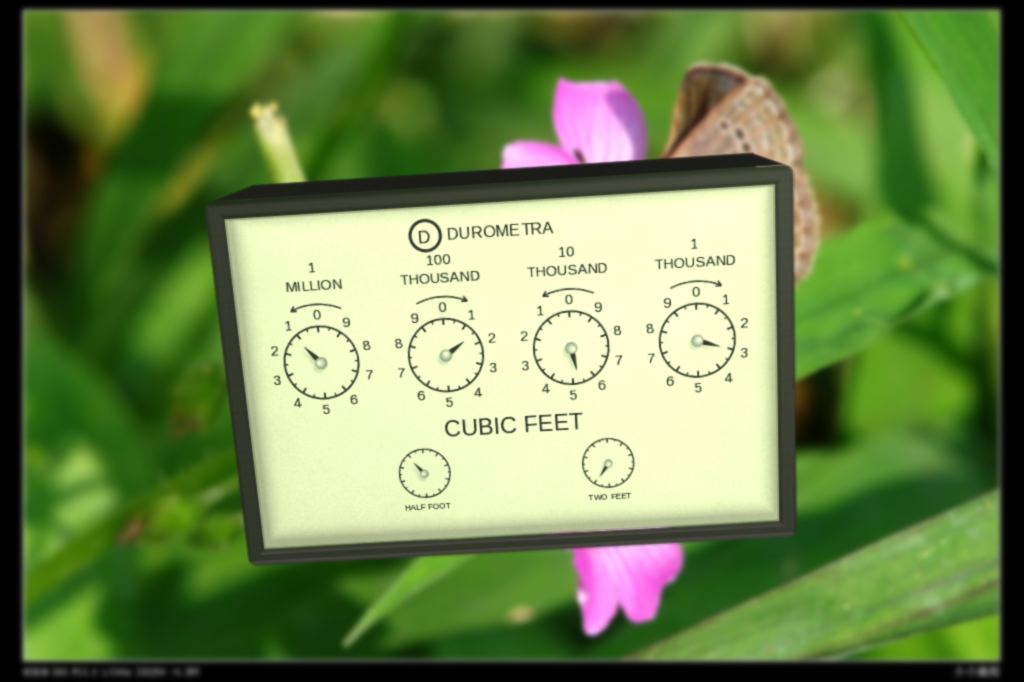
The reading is 115300 ft³
